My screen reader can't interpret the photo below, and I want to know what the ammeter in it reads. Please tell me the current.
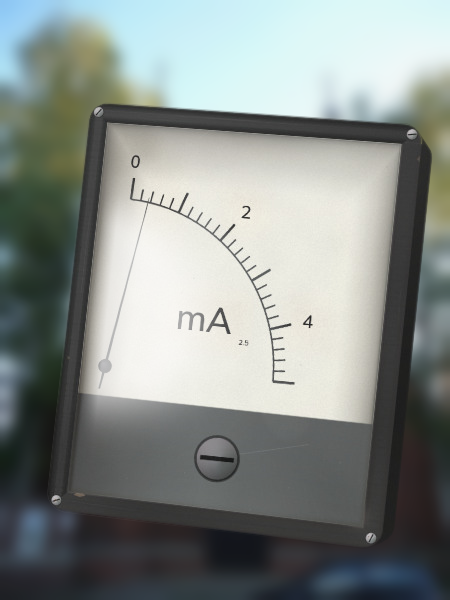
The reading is 0.4 mA
